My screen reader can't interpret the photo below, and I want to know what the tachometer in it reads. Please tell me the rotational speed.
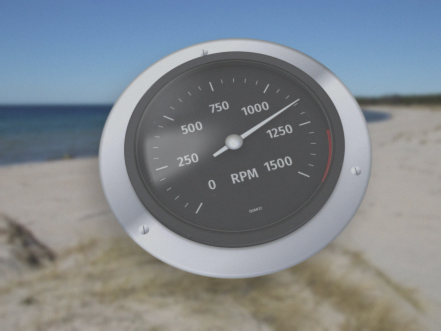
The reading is 1150 rpm
